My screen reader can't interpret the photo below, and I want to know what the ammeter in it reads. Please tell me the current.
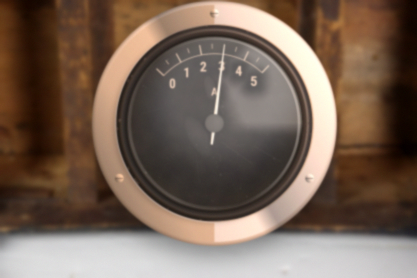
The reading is 3 A
